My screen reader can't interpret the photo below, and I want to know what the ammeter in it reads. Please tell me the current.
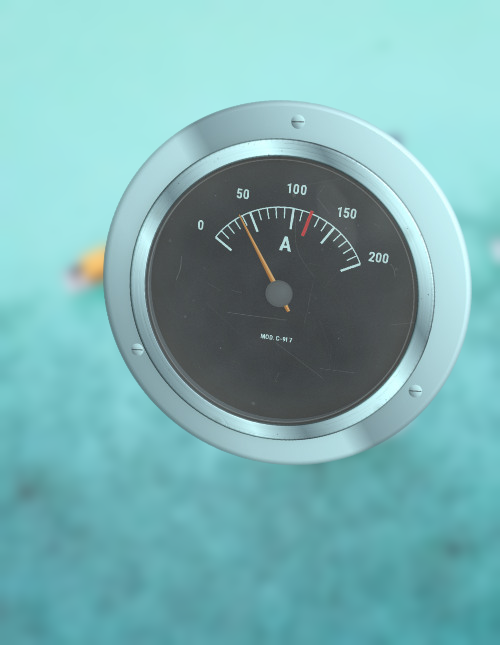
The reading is 40 A
